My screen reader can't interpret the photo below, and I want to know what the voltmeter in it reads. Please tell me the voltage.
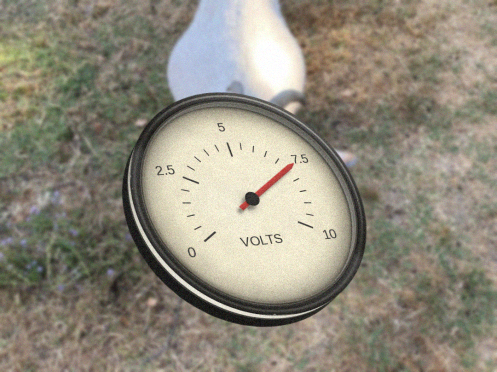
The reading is 7.5 V
